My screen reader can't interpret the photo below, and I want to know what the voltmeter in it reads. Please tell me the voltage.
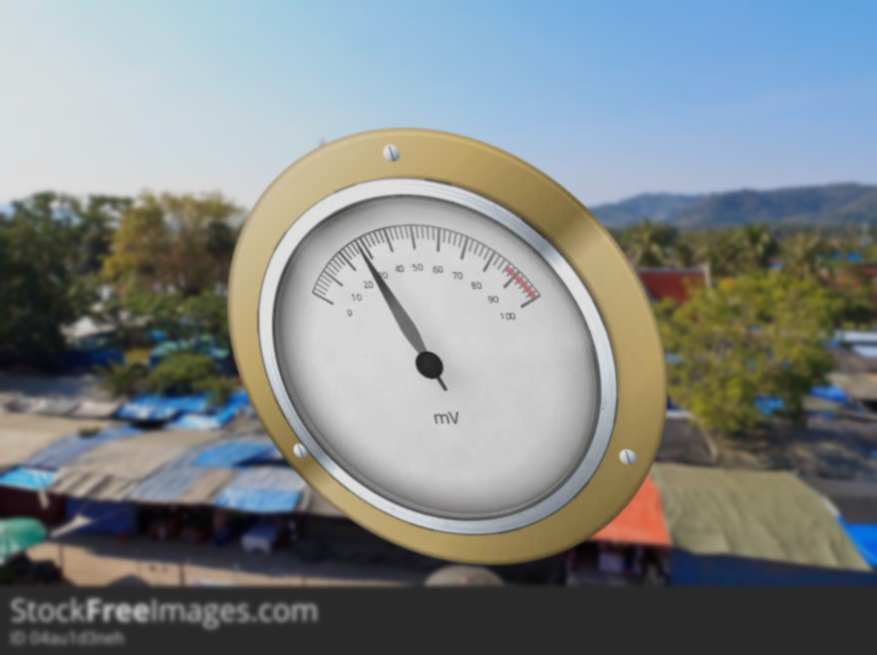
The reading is 30 mV
